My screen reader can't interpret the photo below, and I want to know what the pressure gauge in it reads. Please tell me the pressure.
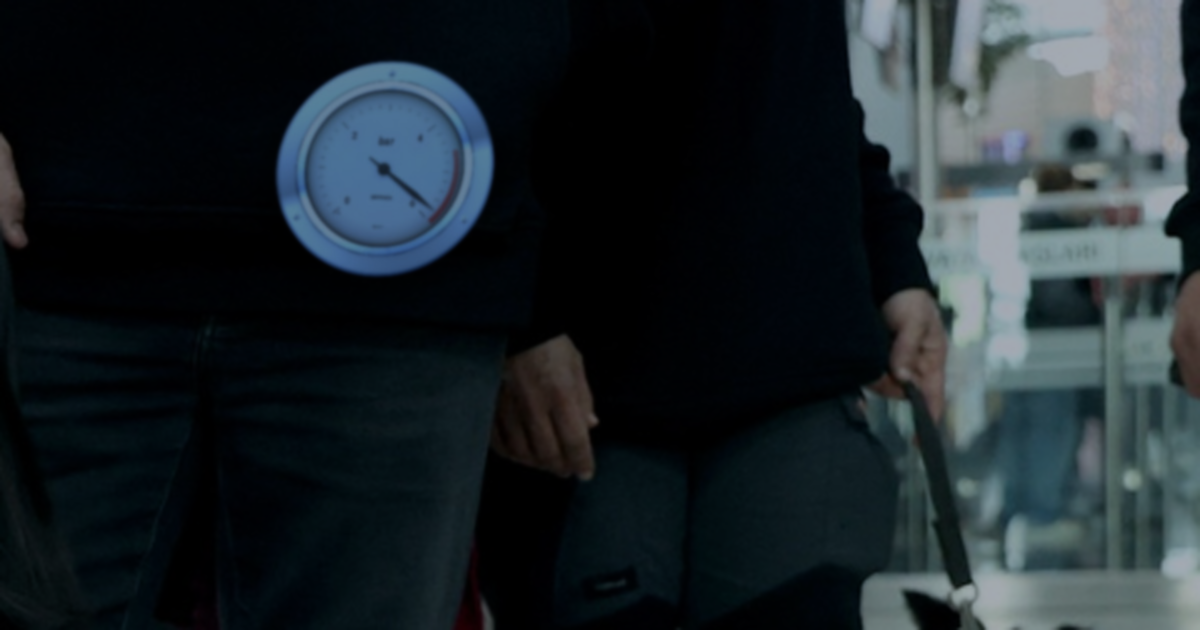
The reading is 5.8 bar
